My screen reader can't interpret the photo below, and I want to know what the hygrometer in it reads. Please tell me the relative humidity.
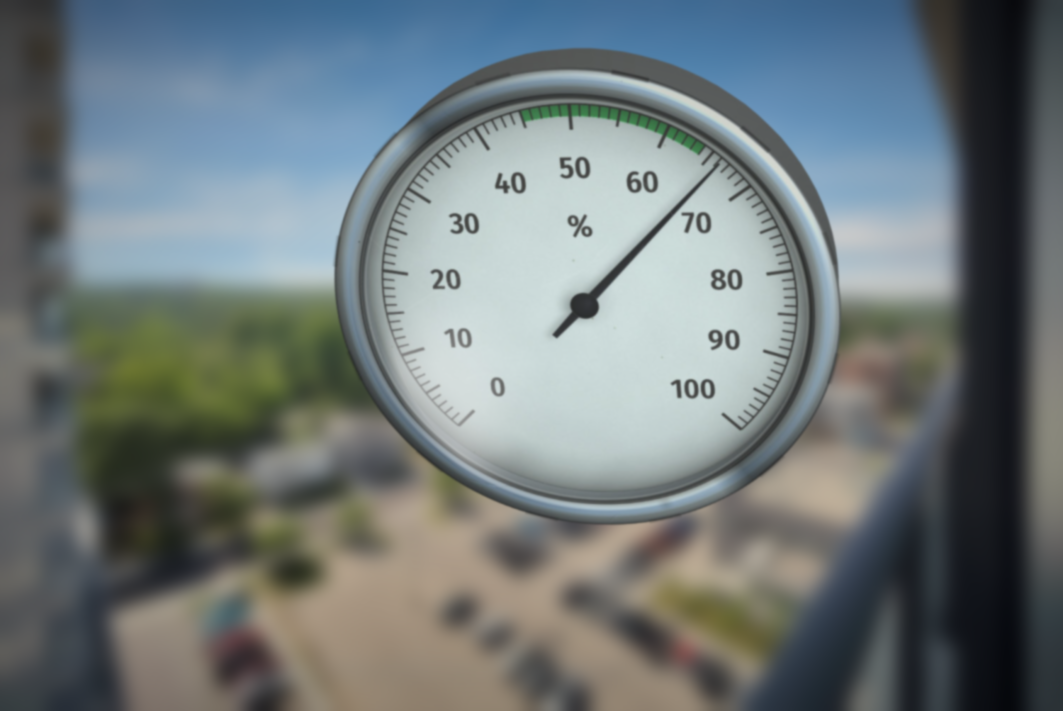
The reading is 66 %
